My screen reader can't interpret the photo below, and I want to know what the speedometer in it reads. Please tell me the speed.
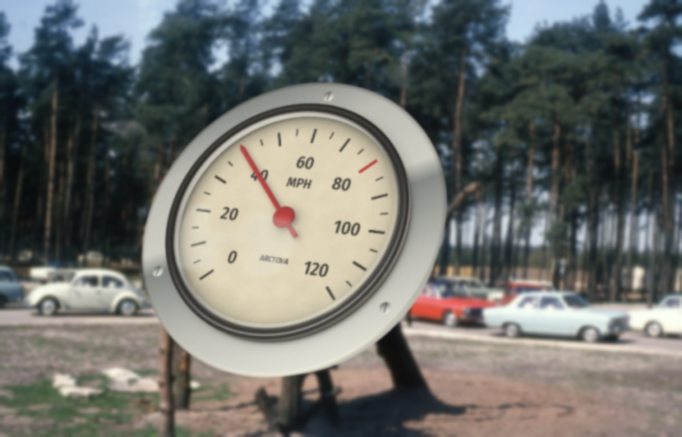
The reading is 40 mph
